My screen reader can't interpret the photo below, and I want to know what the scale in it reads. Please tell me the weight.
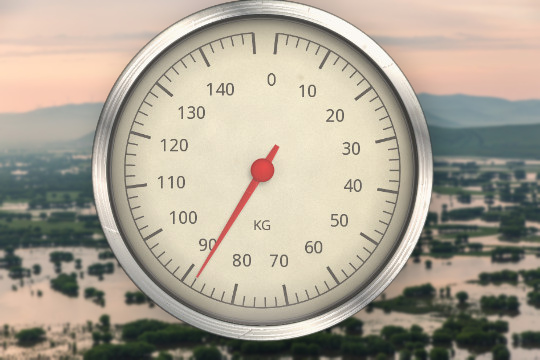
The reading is 88 kg
